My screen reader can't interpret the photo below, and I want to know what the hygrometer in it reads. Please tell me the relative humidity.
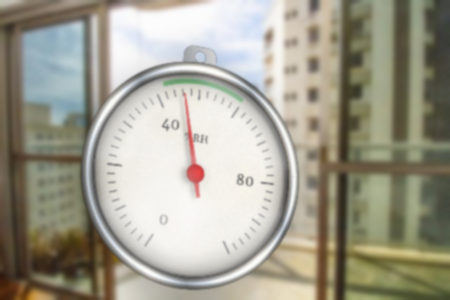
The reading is 46 %
